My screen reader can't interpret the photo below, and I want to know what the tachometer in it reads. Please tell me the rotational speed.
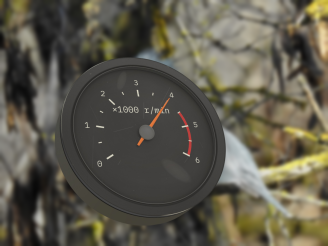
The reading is 4000 rpm
